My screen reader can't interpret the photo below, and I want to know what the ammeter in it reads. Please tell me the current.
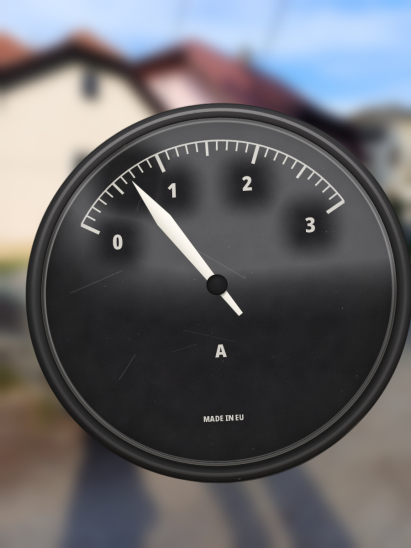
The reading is 0.65 A
